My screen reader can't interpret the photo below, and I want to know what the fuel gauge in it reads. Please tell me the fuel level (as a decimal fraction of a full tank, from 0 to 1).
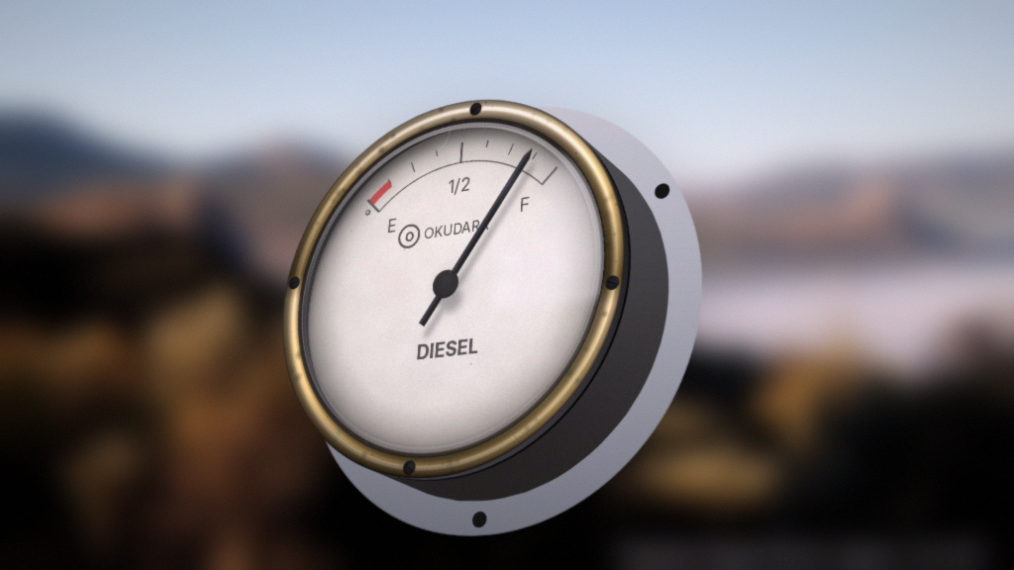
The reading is 0.875
